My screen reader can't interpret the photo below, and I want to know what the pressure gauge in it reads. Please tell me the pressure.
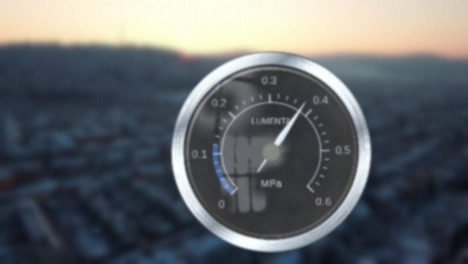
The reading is 0.38 MPa
